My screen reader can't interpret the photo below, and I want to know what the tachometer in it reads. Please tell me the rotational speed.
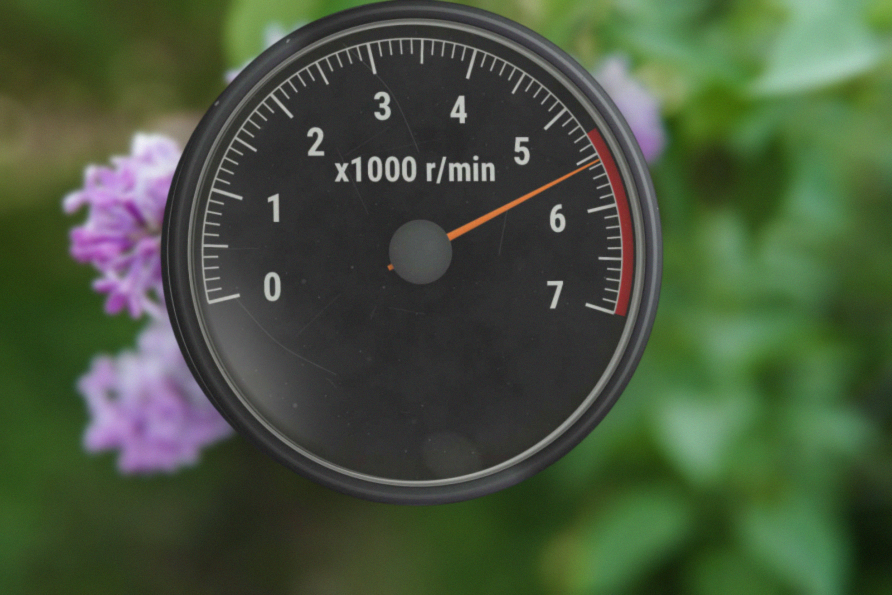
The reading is 5550 rpm
